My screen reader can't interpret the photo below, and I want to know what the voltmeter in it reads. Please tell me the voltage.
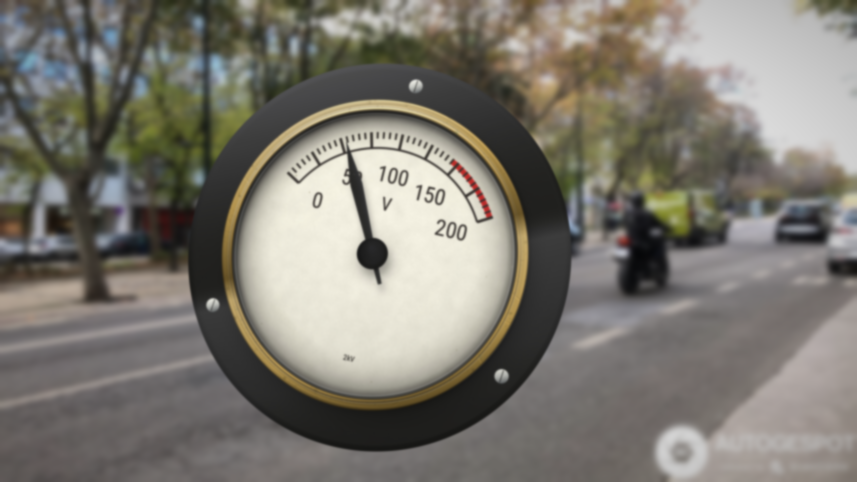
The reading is 55 V
